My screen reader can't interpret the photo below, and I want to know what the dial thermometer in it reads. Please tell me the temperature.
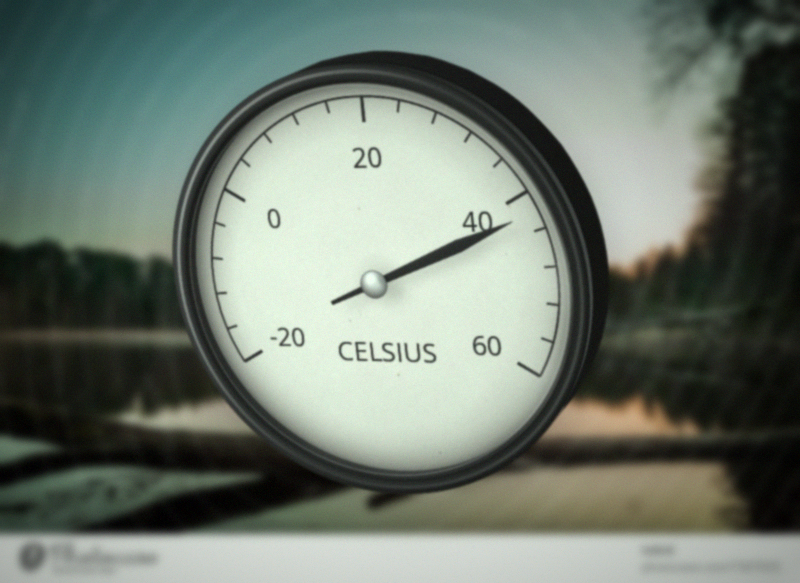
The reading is 42 °C
